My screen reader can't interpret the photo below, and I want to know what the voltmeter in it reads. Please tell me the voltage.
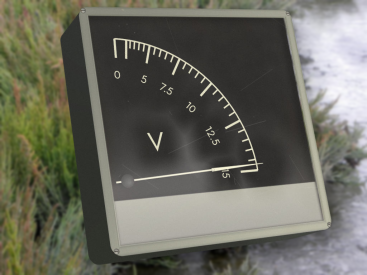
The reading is 14.75 V
